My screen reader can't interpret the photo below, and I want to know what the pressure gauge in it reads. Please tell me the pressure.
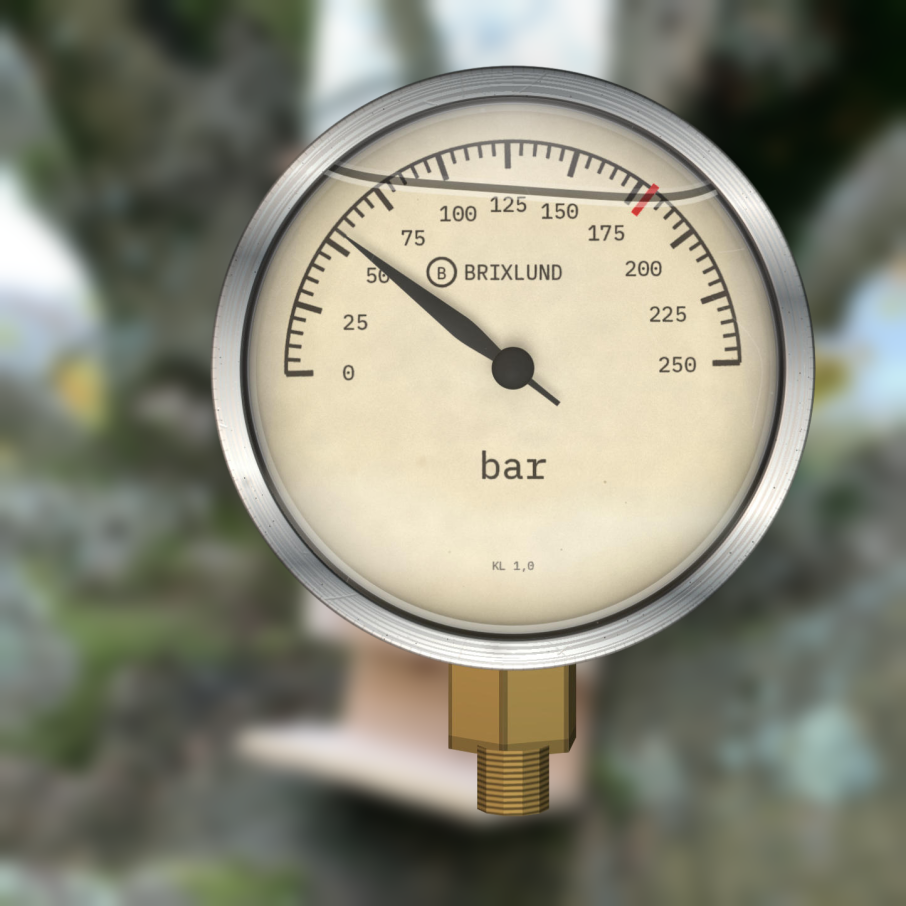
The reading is 55 bar
